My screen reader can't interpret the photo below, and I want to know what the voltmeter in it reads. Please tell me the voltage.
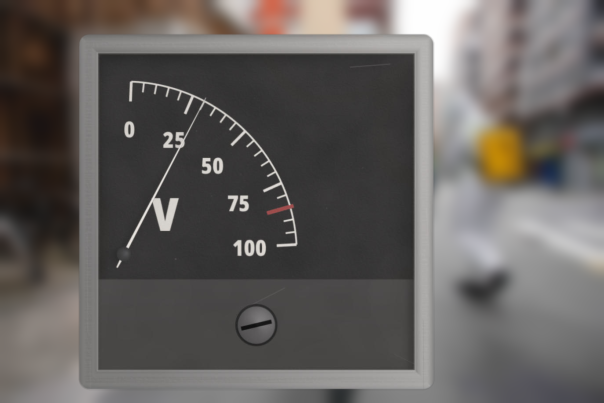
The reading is 30 V
